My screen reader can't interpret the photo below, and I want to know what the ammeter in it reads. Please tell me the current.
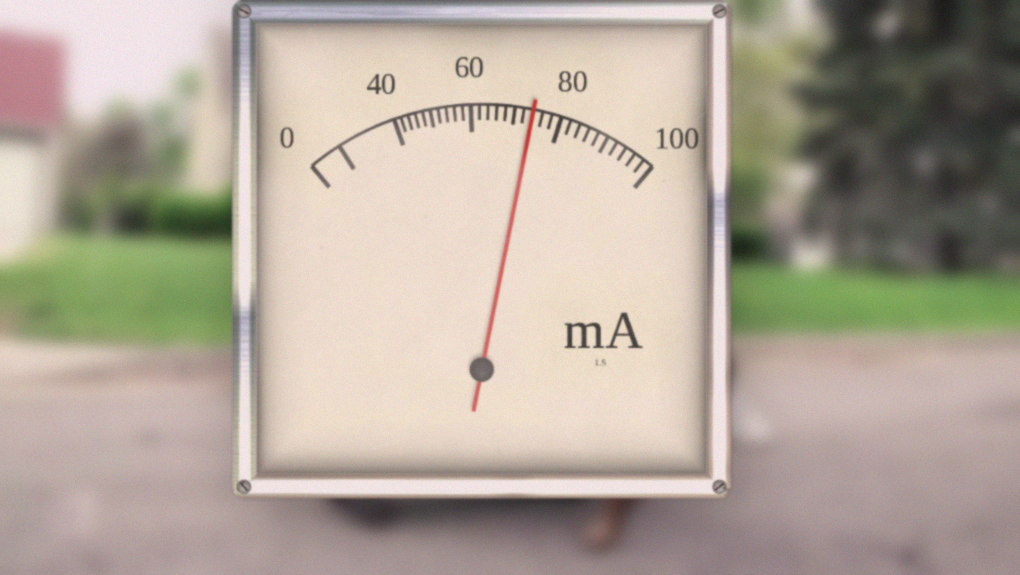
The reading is 74 mA
